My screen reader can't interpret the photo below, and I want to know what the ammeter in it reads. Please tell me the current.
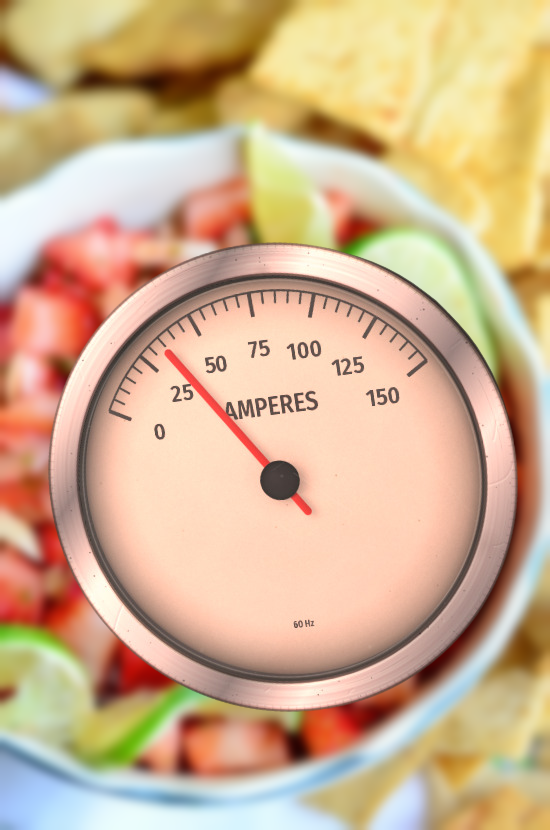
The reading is 35 A
